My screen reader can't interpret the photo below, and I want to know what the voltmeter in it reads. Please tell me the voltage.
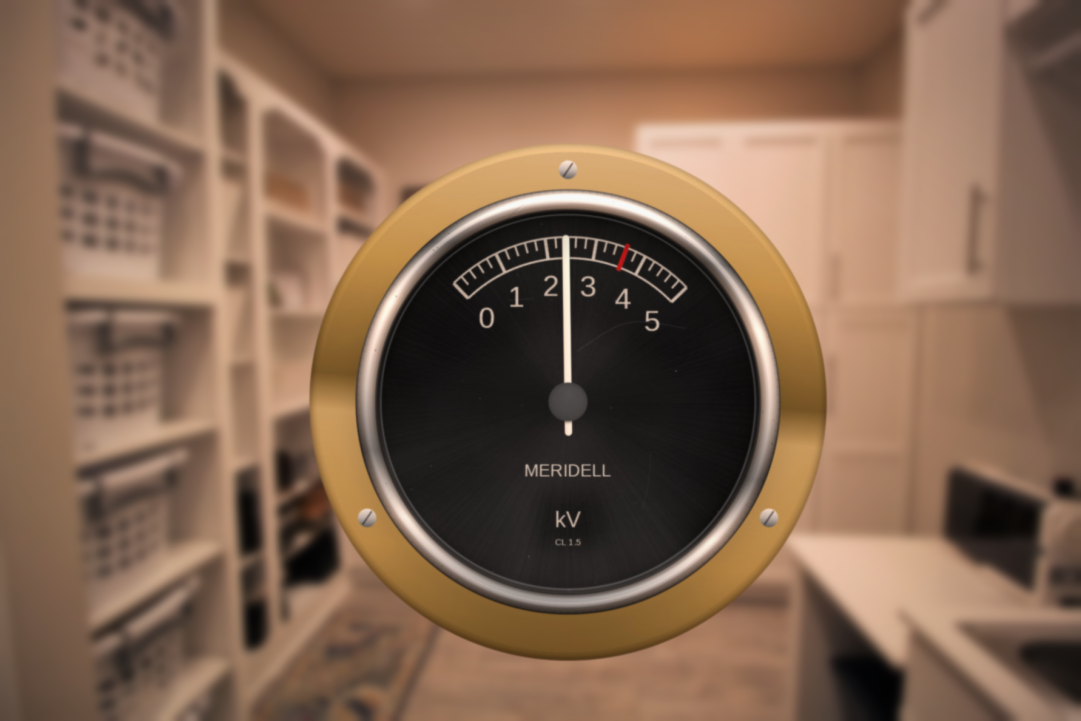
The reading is 2.4 kV
